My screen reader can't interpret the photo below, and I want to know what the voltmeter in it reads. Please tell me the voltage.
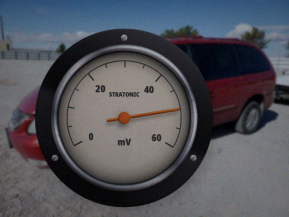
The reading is 50 mV
